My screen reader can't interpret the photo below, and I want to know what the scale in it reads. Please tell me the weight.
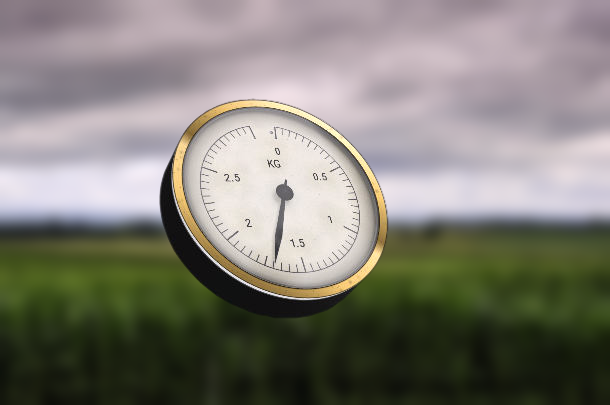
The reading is 1.7 kg
